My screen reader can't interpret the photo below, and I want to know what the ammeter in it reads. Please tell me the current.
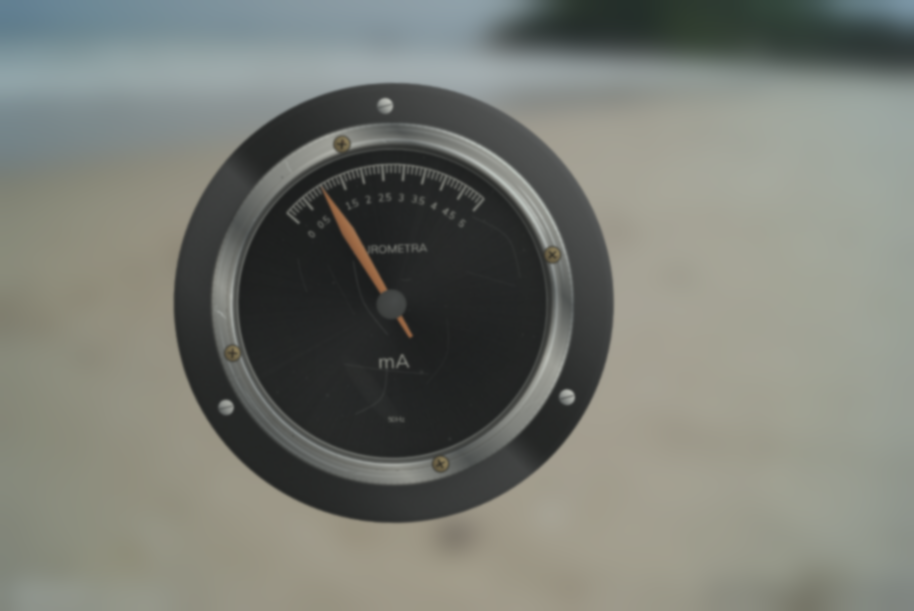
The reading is 1 mA
